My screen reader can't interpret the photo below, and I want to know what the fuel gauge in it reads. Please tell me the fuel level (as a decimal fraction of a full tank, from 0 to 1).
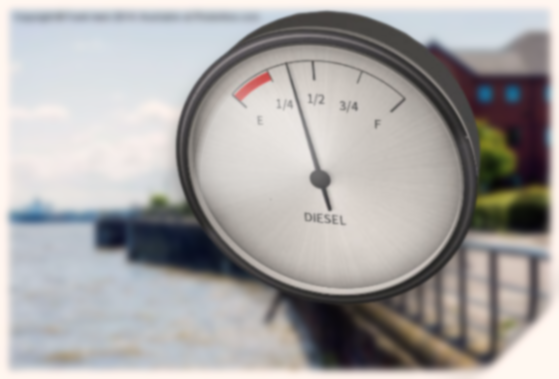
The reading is 0.375
